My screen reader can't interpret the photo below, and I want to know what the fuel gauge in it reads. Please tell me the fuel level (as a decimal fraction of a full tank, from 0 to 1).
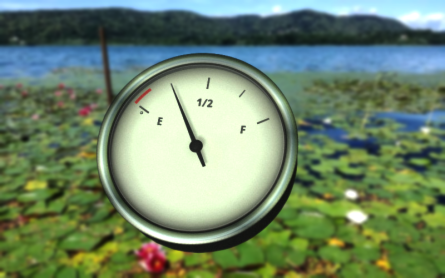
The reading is 0.25
